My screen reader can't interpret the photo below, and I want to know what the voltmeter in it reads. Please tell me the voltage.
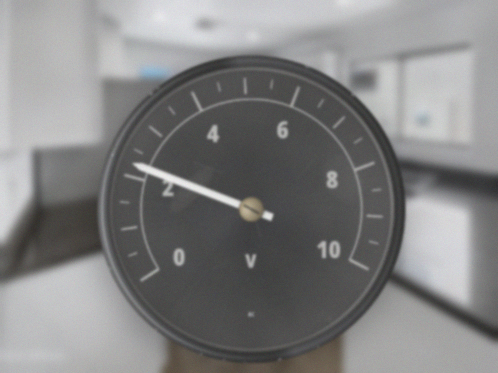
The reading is 2.25 V
